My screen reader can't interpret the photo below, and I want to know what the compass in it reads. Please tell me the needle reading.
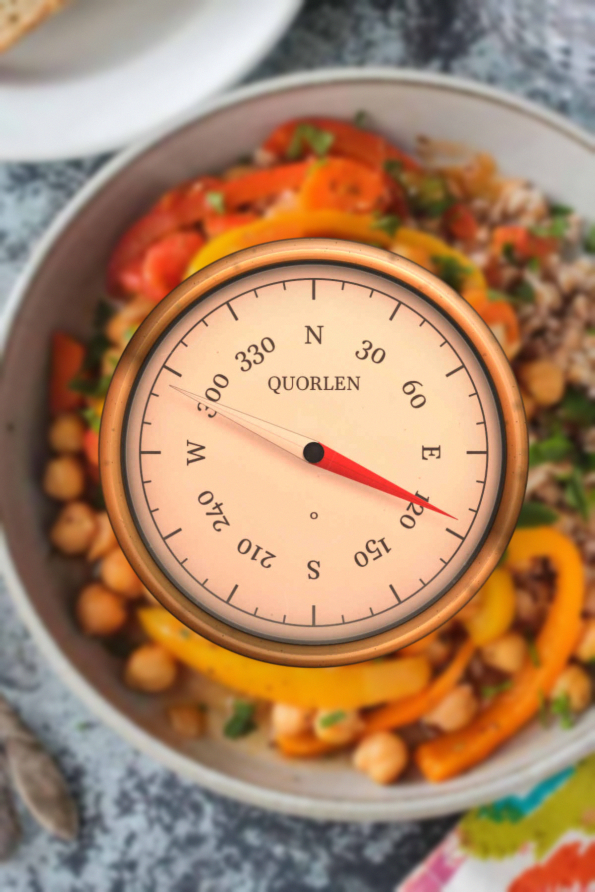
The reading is 115 °
